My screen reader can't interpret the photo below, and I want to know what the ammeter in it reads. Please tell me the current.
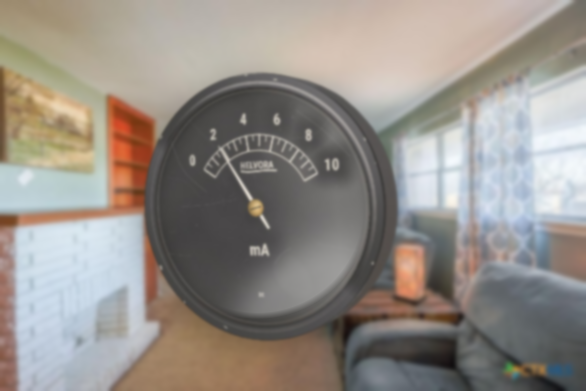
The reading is 2 mA
